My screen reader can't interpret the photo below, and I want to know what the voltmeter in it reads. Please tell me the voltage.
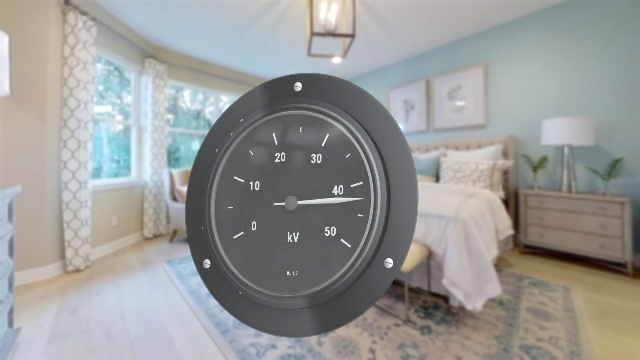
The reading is 42.5 kV
